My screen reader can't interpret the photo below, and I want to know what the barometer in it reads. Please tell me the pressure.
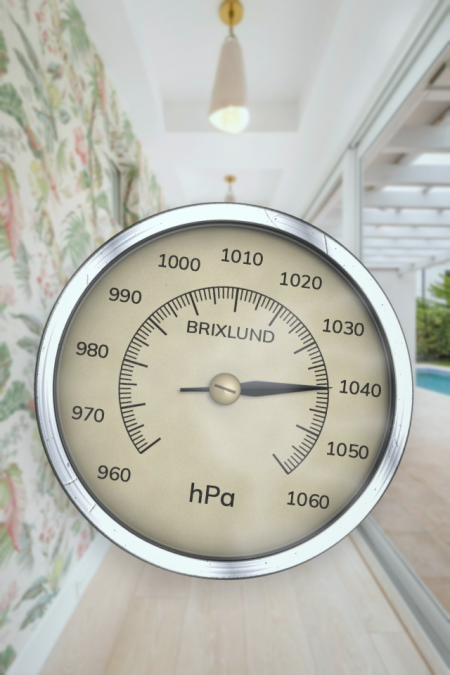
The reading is 1040 hPa
